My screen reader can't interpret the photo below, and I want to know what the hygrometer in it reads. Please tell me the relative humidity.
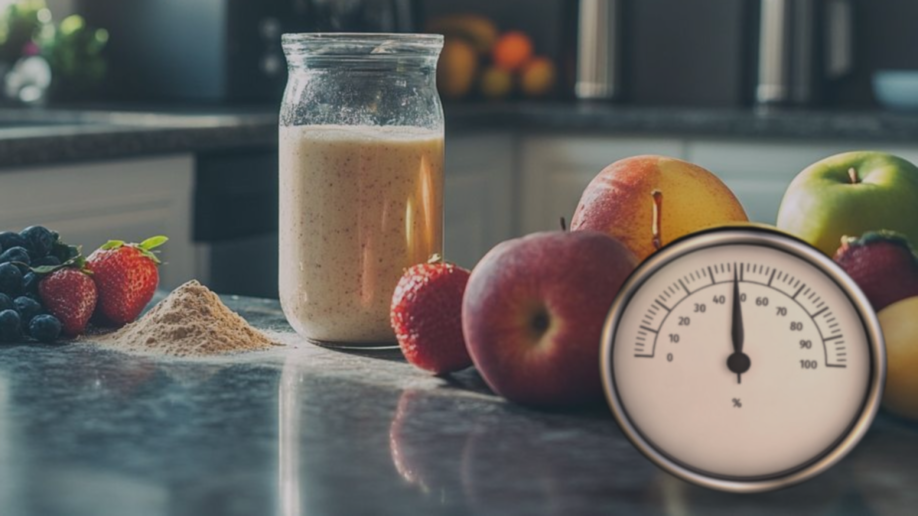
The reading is 48 %
